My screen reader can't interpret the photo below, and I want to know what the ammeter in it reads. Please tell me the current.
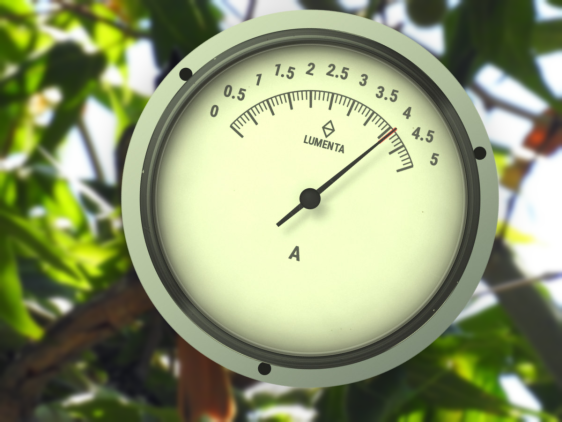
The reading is 4.1 A
